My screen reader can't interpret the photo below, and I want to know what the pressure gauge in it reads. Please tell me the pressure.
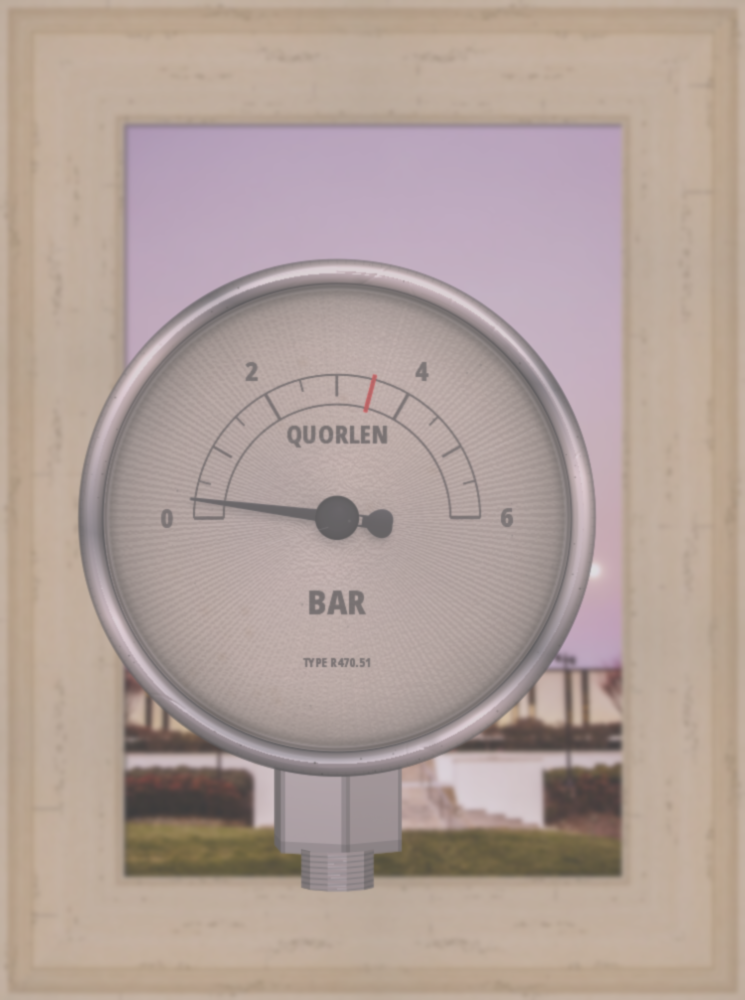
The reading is 0.25 bar
